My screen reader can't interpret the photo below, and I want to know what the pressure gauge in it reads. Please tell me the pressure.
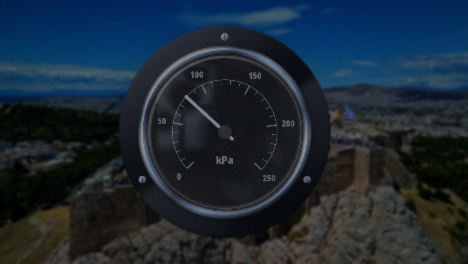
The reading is 80 kPa
